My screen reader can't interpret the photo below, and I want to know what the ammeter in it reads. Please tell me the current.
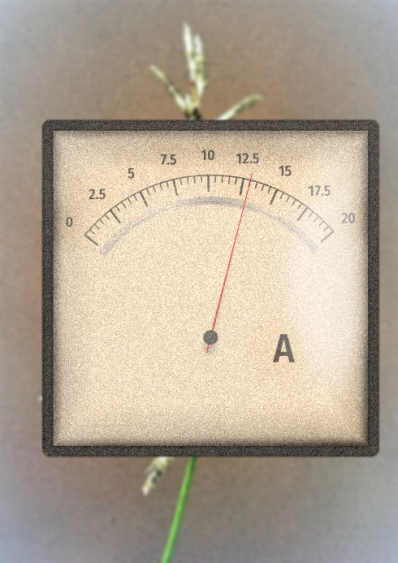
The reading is 13 A
